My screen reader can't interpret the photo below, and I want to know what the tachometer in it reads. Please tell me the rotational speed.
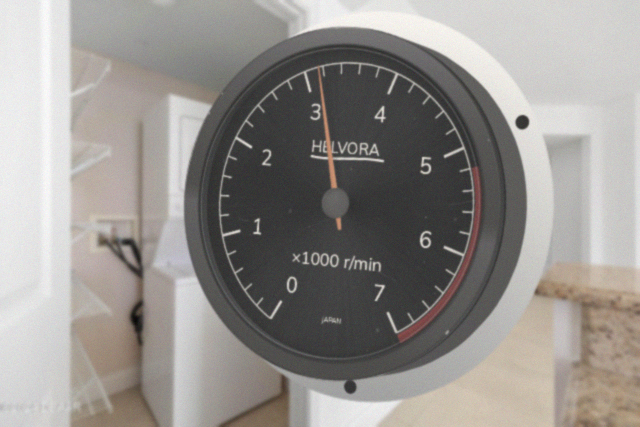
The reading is 3200 rpm
